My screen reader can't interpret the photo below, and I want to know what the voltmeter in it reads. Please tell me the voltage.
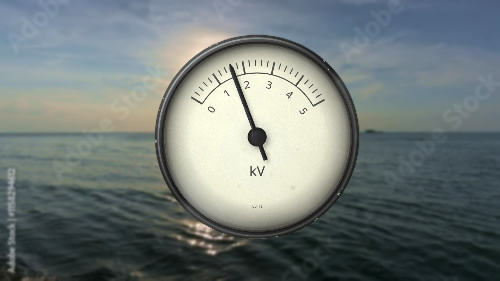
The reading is 1.6 kV
